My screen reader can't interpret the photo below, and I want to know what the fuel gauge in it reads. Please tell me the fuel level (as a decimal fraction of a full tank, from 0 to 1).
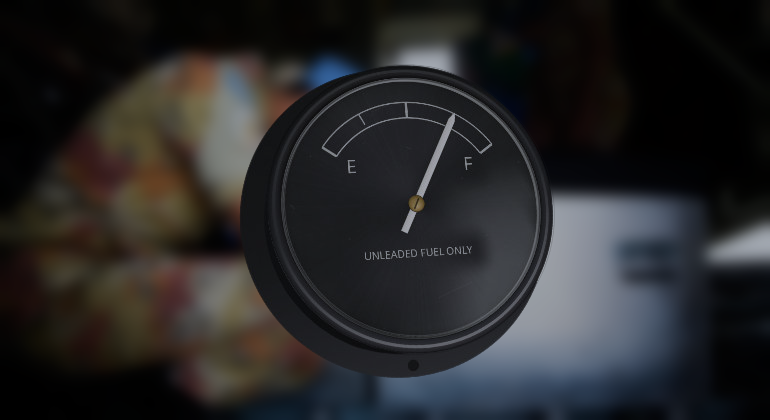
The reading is 0.75
